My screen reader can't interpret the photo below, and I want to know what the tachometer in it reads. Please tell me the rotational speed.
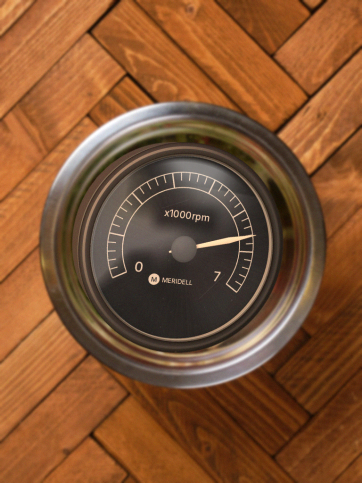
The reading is 5600 rpm
